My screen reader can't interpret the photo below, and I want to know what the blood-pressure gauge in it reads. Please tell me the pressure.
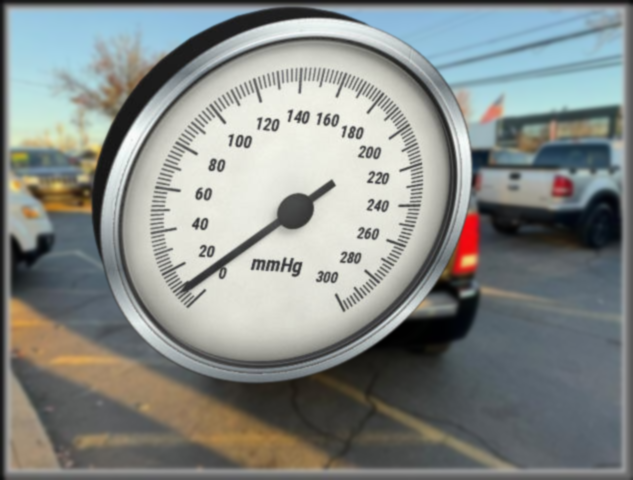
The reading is 10 mmHg
